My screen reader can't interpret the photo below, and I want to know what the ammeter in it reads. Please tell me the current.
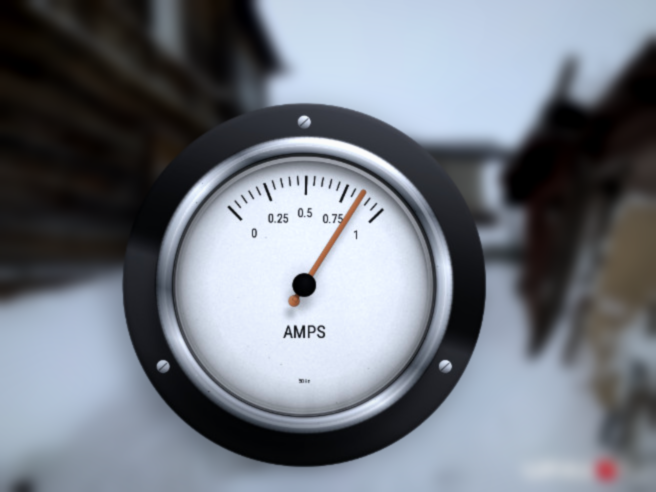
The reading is 0.85 A
